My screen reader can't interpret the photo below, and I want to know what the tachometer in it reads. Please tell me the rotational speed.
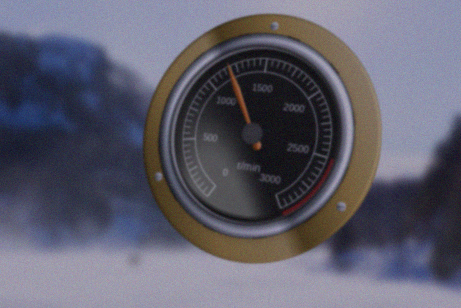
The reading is 1200 rpm
